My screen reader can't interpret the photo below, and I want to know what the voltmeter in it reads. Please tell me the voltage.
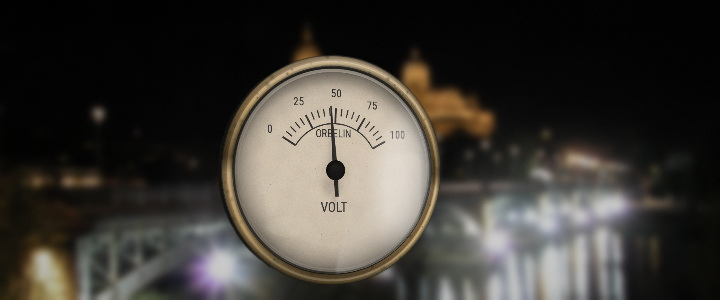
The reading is 45 V
